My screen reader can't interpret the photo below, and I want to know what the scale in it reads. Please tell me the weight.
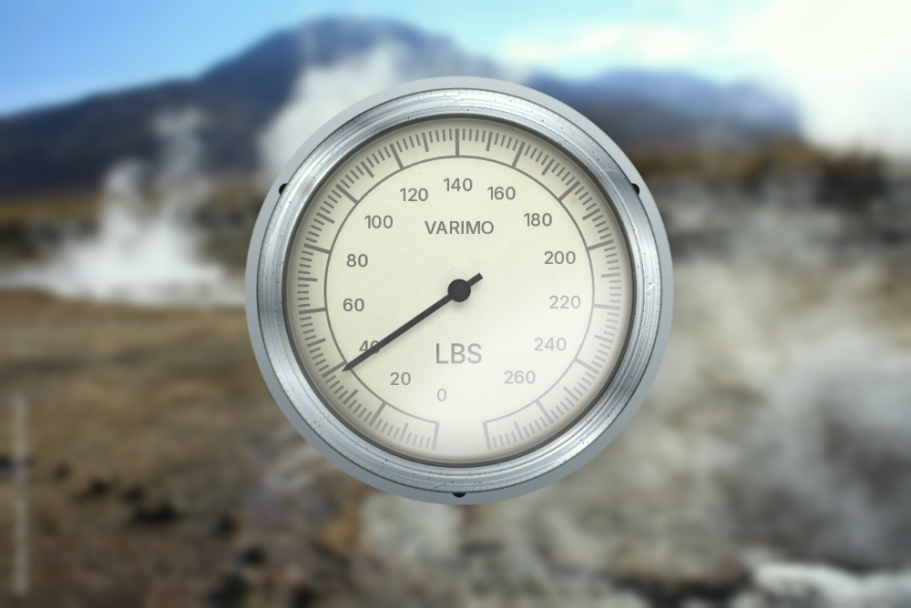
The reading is 38 lb
